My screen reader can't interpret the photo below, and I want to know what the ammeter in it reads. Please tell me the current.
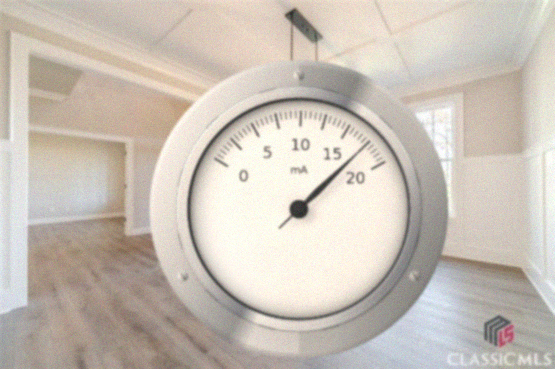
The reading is 17.5 mA
